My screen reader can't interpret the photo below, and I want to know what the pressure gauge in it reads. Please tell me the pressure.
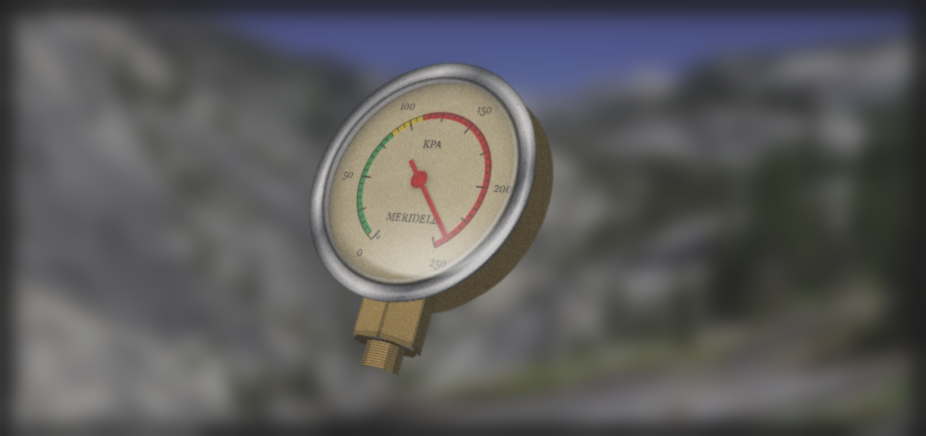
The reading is 240 kPa
